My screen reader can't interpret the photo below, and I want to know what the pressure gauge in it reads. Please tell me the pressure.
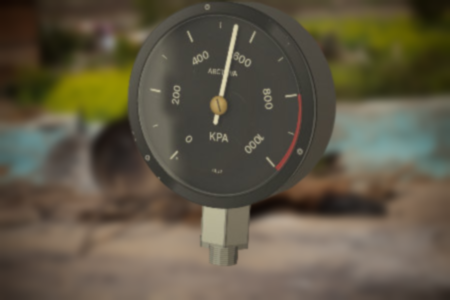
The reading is 550 kPa
